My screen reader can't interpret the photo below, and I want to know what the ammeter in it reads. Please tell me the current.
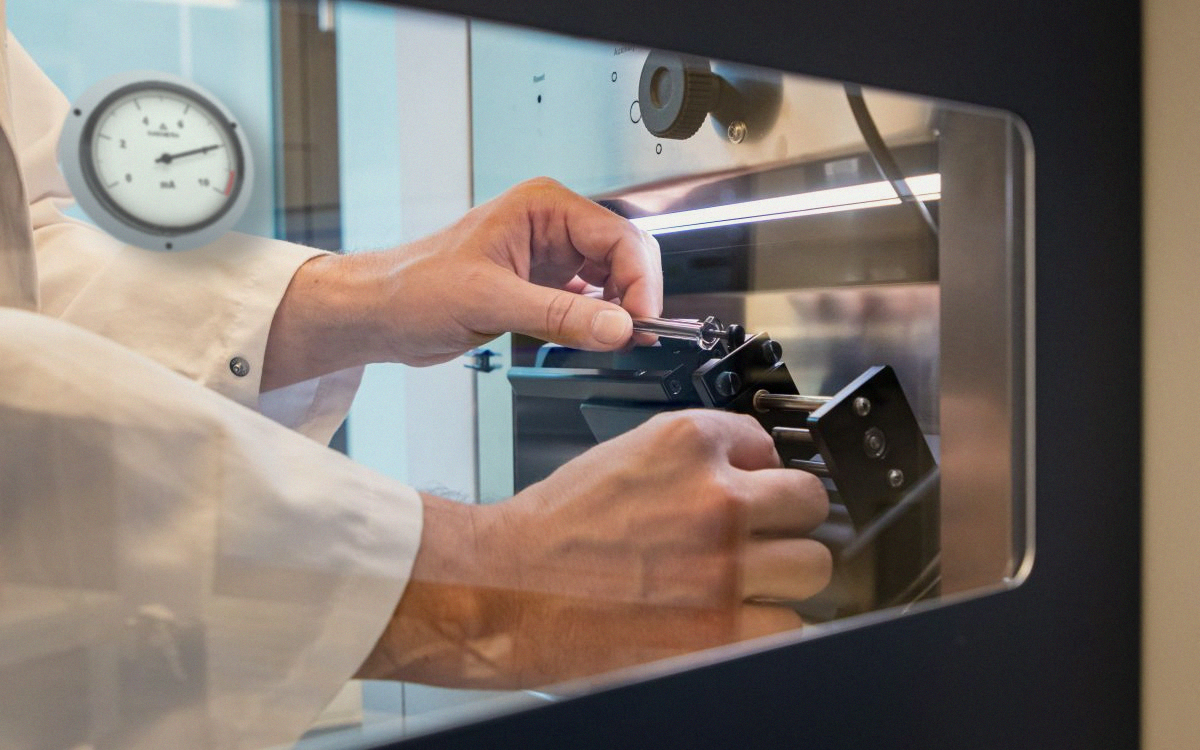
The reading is 8 mA
